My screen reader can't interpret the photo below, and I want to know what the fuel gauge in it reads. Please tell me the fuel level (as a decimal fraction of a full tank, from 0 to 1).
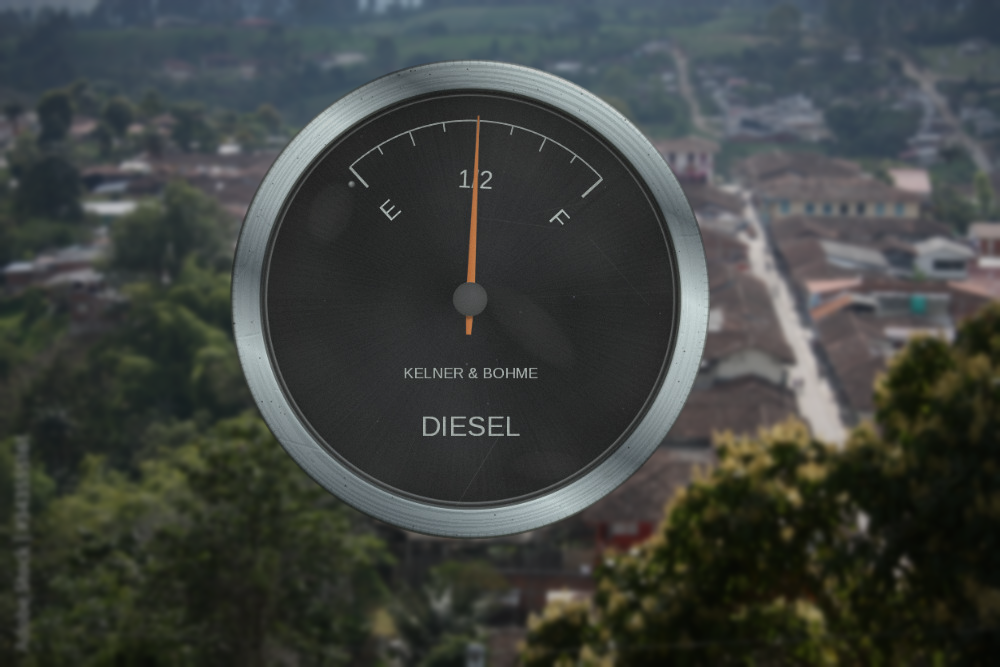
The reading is 0.5
